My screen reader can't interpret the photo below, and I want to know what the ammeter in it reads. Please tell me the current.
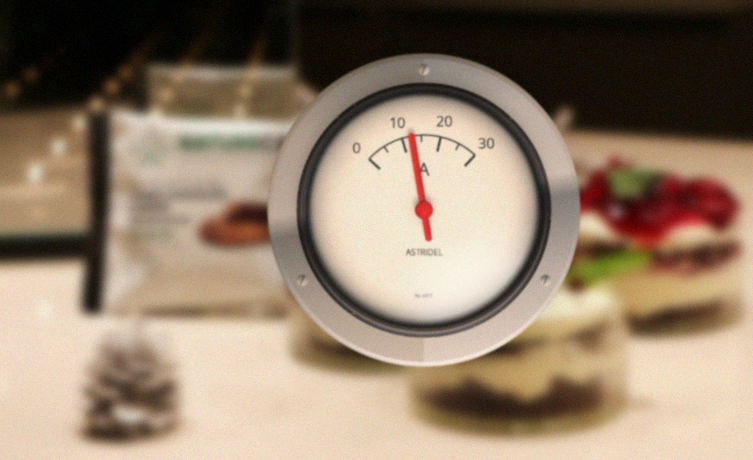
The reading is 12.5 A
